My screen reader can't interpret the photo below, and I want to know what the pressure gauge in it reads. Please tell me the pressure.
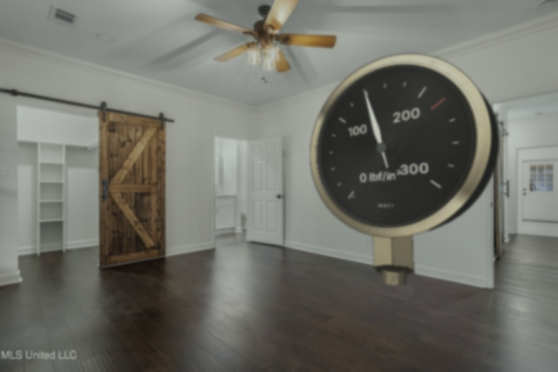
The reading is 140 psi
